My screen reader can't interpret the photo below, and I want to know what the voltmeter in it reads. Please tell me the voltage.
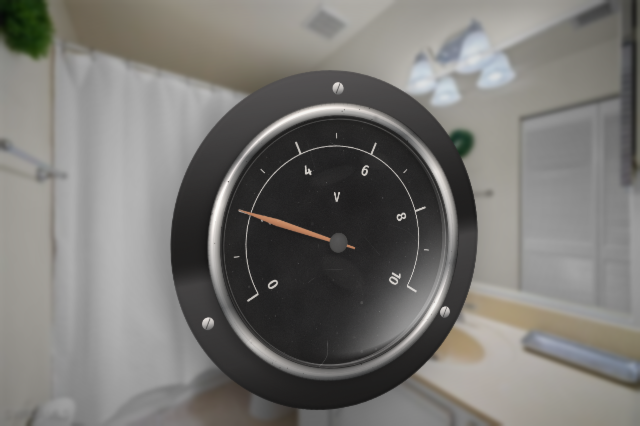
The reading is 2 V
